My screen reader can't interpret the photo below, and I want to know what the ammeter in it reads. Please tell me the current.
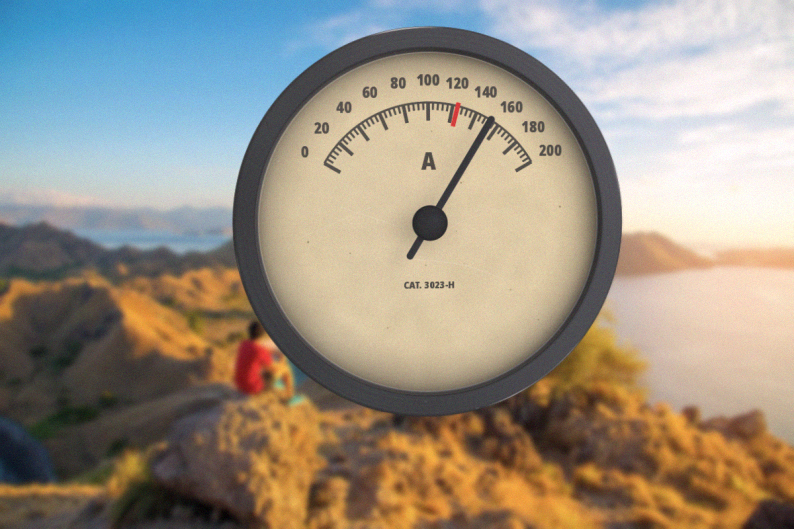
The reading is 152 A
